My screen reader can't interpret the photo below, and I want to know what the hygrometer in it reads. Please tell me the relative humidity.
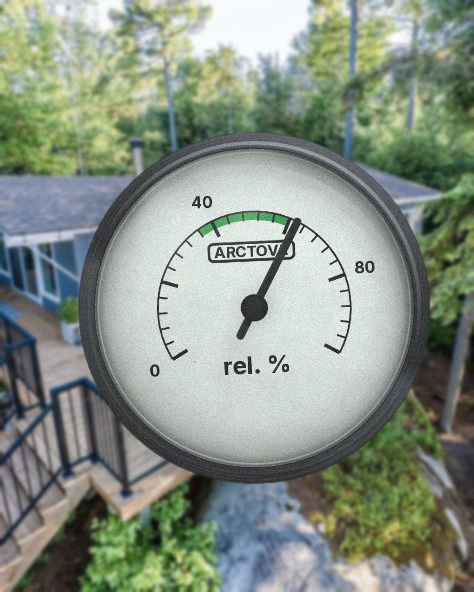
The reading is 62 %
